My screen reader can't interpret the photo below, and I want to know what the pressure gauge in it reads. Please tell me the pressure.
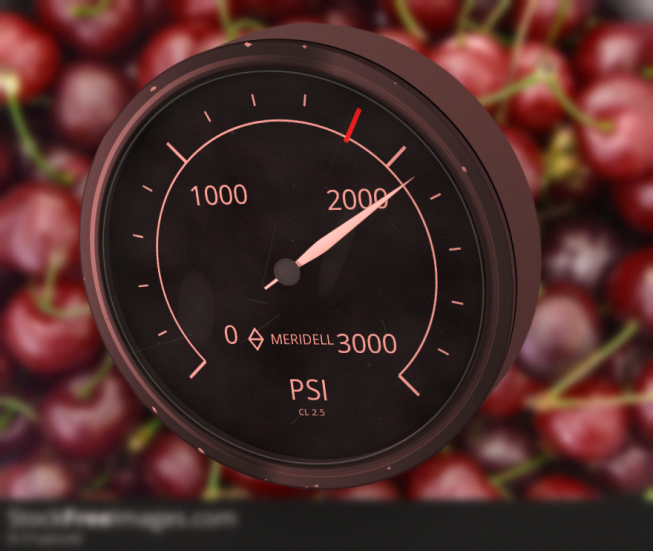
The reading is 2100 psi
